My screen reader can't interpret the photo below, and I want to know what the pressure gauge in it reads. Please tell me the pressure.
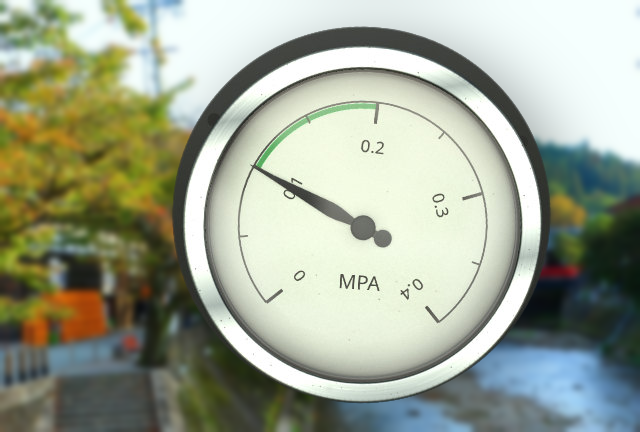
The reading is 0.1 MPa
